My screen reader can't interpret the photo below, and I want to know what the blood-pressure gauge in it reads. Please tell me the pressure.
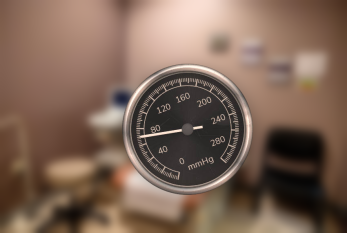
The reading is 70 mmHg
